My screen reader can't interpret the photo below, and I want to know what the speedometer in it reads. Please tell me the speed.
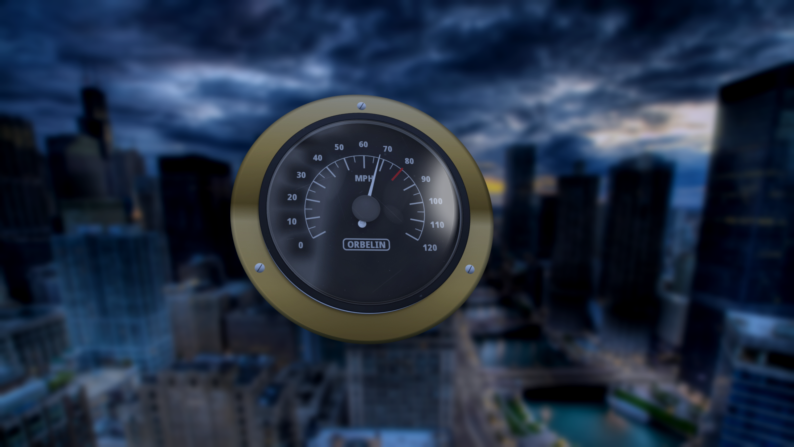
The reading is 67.5 mph
